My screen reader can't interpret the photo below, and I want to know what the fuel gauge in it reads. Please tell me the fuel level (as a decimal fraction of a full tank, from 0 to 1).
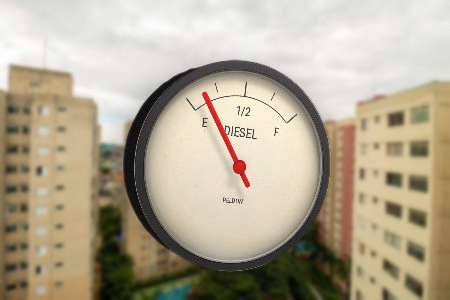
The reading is 0.125
